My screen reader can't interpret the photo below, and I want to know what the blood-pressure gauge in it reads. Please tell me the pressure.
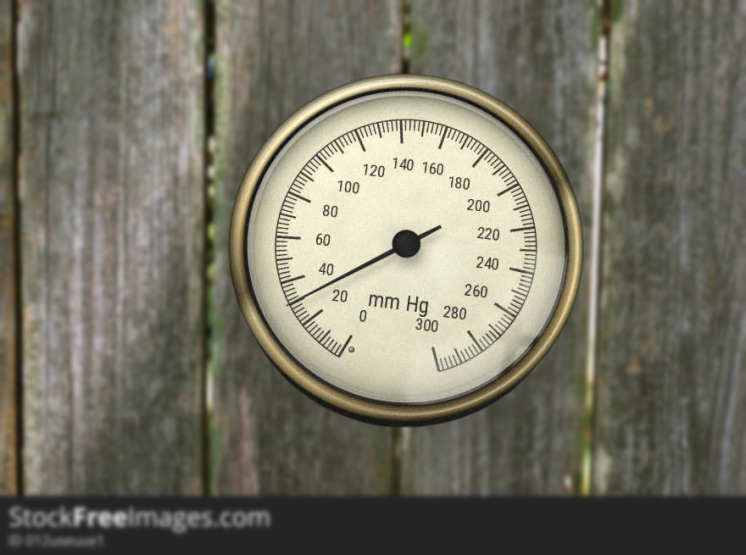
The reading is 30 mmHg
